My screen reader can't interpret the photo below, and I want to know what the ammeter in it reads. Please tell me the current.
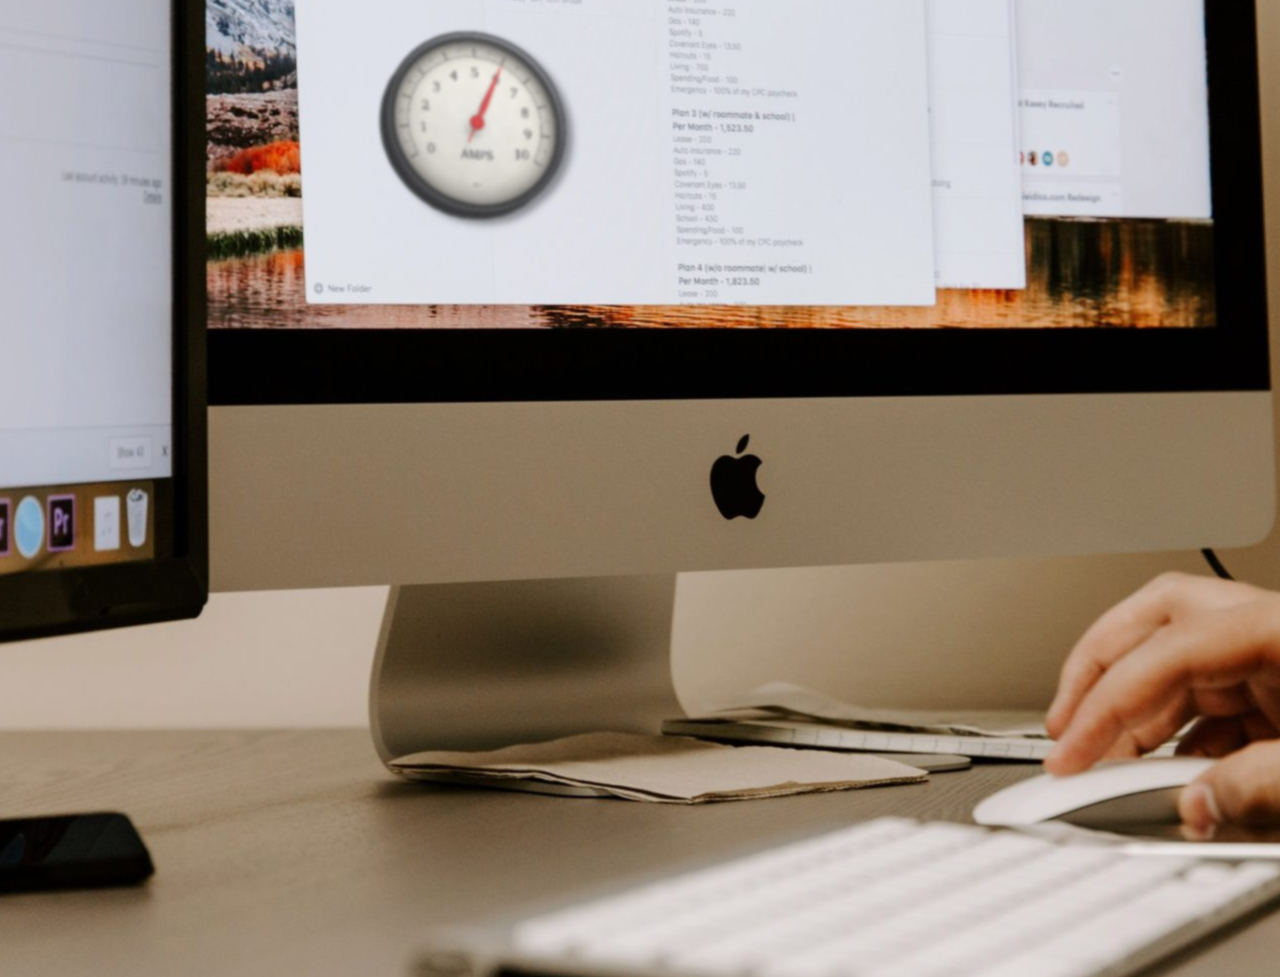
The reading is 6 A
